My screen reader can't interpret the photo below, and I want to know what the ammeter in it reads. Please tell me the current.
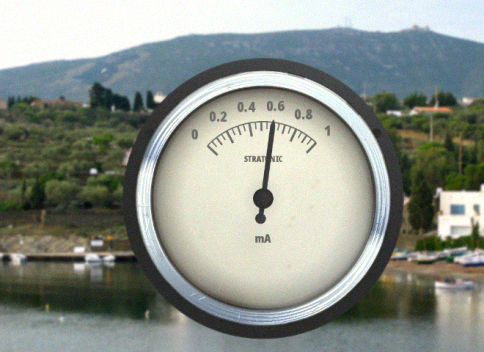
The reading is 0.6 mA
